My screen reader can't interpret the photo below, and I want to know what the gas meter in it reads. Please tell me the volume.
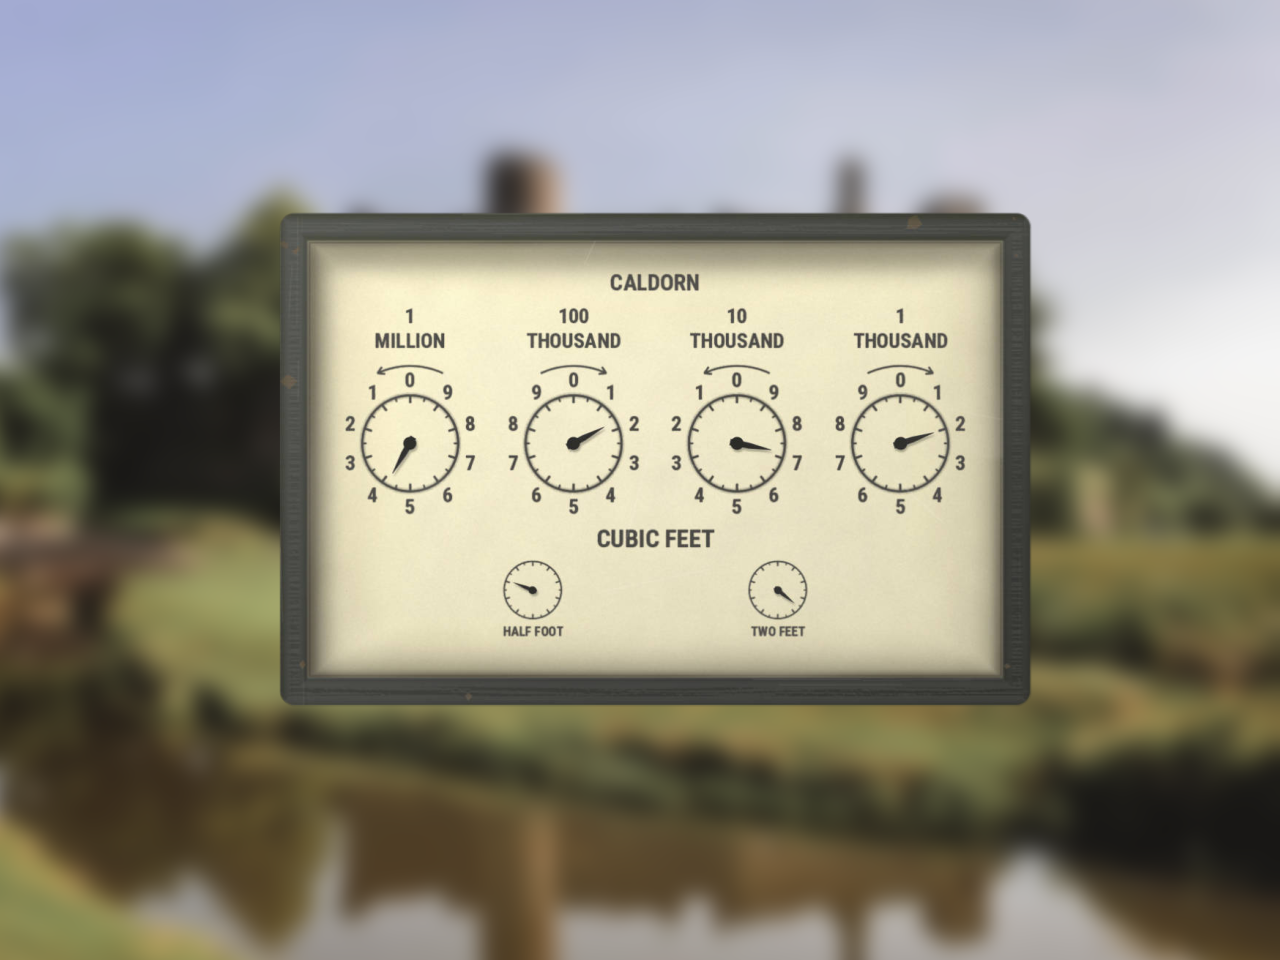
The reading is 417200 ft³
